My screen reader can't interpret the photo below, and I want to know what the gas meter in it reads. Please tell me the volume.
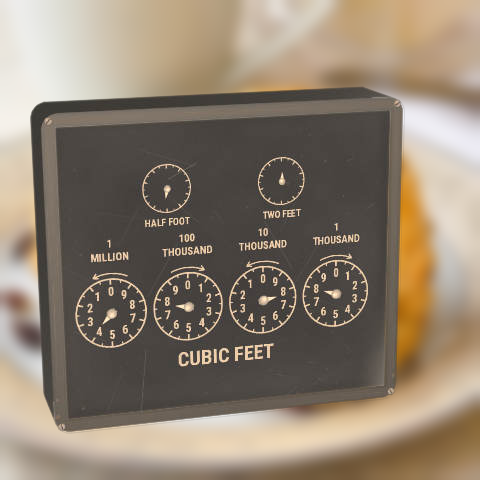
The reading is 377800 ft³
